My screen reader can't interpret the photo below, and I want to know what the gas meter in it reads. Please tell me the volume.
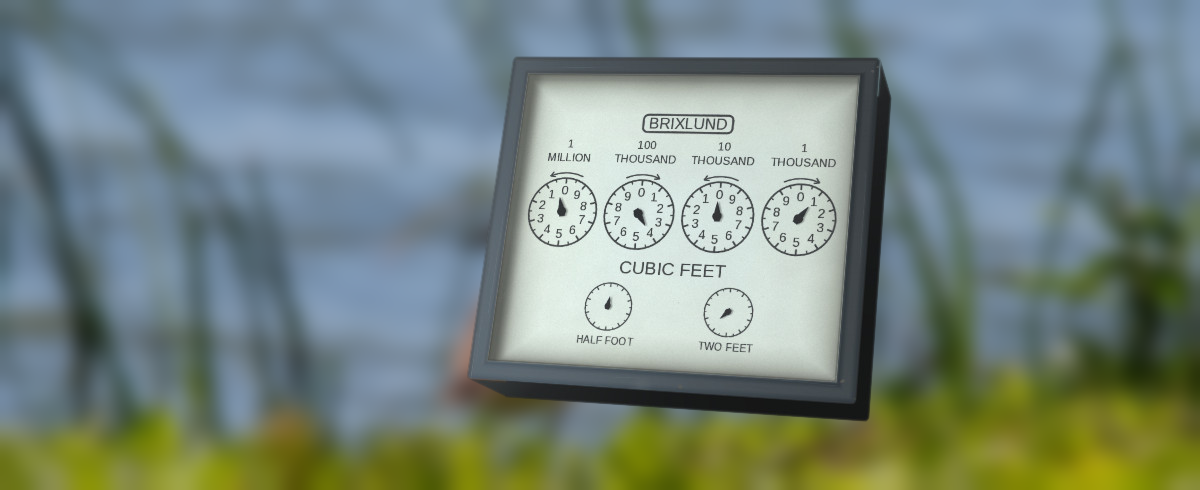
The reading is 40100 ft³
